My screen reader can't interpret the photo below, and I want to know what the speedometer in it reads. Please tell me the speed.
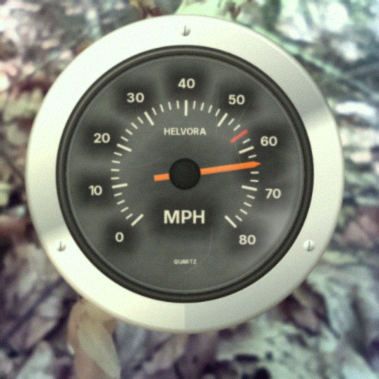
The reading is 64 mph
